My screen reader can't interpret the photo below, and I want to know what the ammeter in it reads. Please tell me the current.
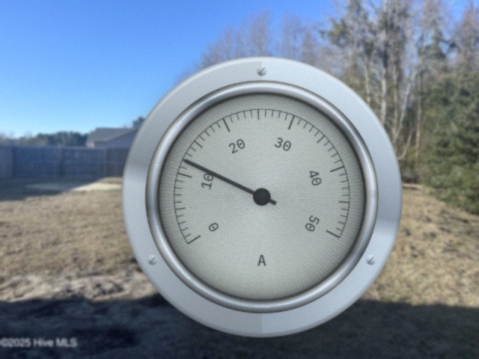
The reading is 12 A
